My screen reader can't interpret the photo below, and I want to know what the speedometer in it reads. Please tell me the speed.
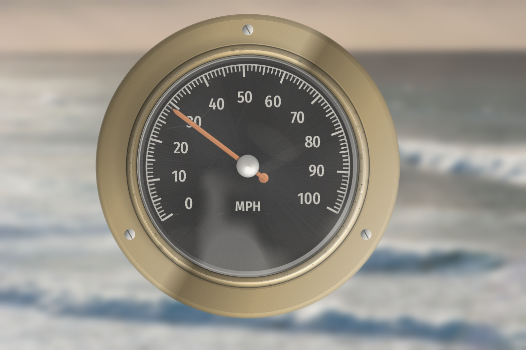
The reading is 29 mph
